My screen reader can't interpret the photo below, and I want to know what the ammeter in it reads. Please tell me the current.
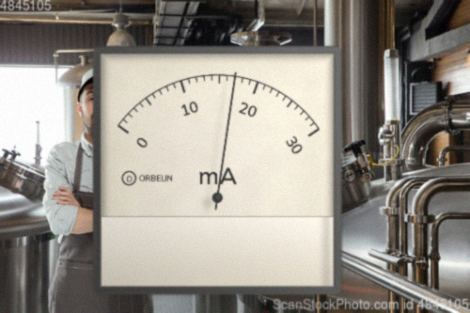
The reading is 17 mA
